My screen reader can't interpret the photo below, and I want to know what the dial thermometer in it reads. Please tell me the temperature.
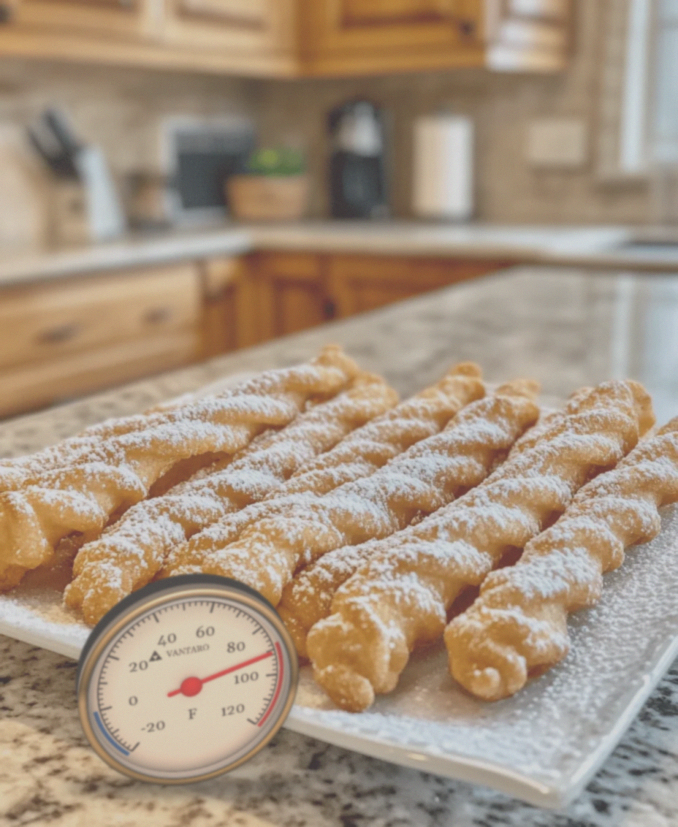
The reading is 90 °F
